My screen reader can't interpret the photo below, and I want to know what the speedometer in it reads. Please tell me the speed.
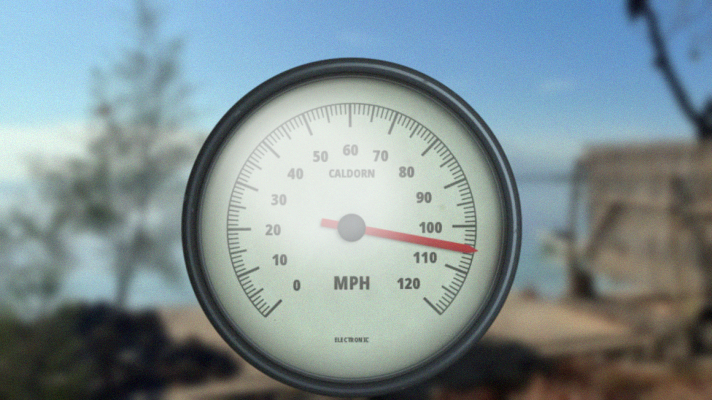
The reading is 105 mph
